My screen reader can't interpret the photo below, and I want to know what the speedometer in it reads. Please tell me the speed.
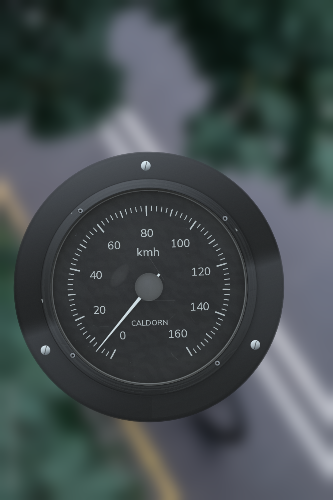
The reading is 6 km/h
